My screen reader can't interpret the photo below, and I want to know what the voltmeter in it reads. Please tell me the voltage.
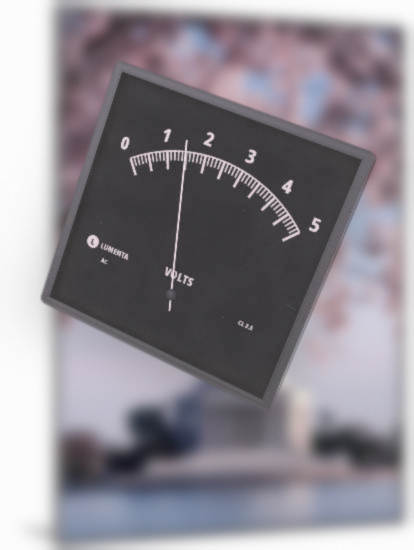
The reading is 1.5 V
